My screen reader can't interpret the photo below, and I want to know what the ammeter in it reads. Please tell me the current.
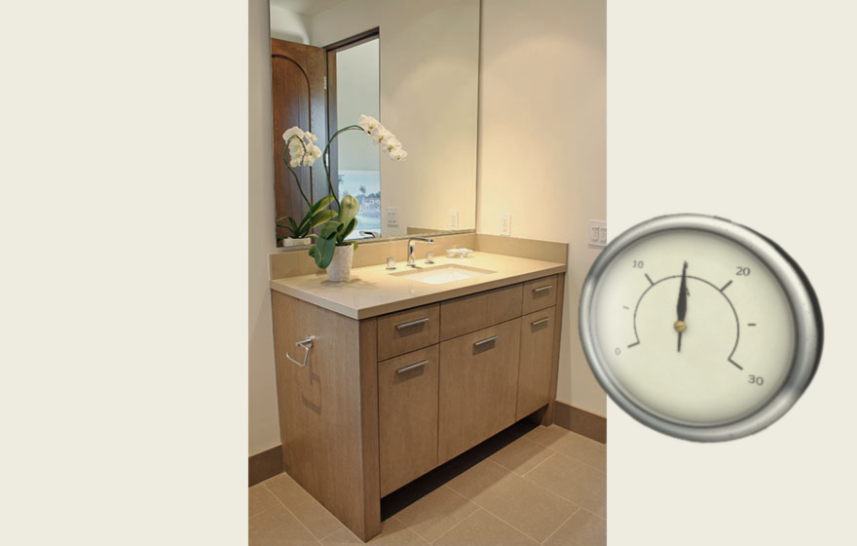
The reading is 15 A
